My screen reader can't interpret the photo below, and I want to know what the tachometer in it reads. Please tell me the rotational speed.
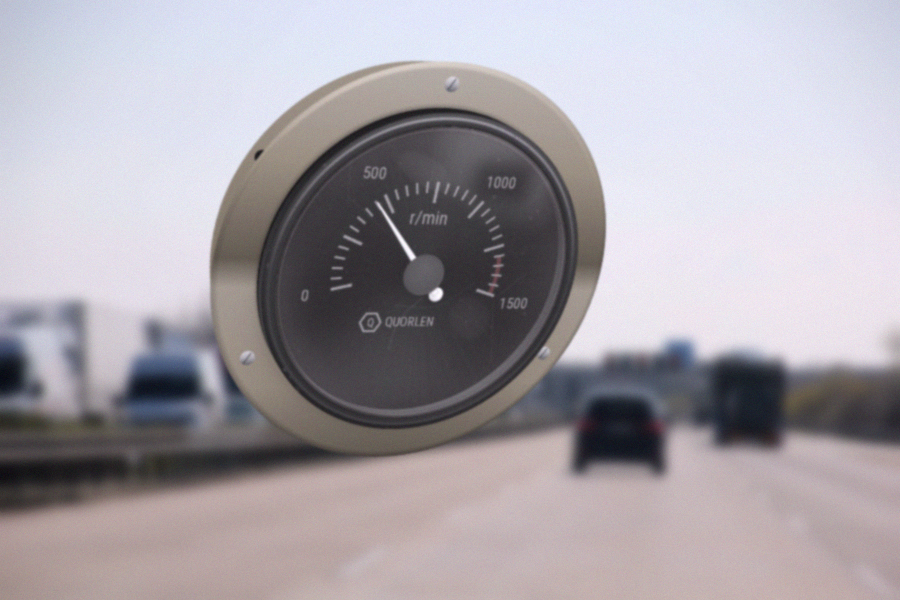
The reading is 450 rpm
